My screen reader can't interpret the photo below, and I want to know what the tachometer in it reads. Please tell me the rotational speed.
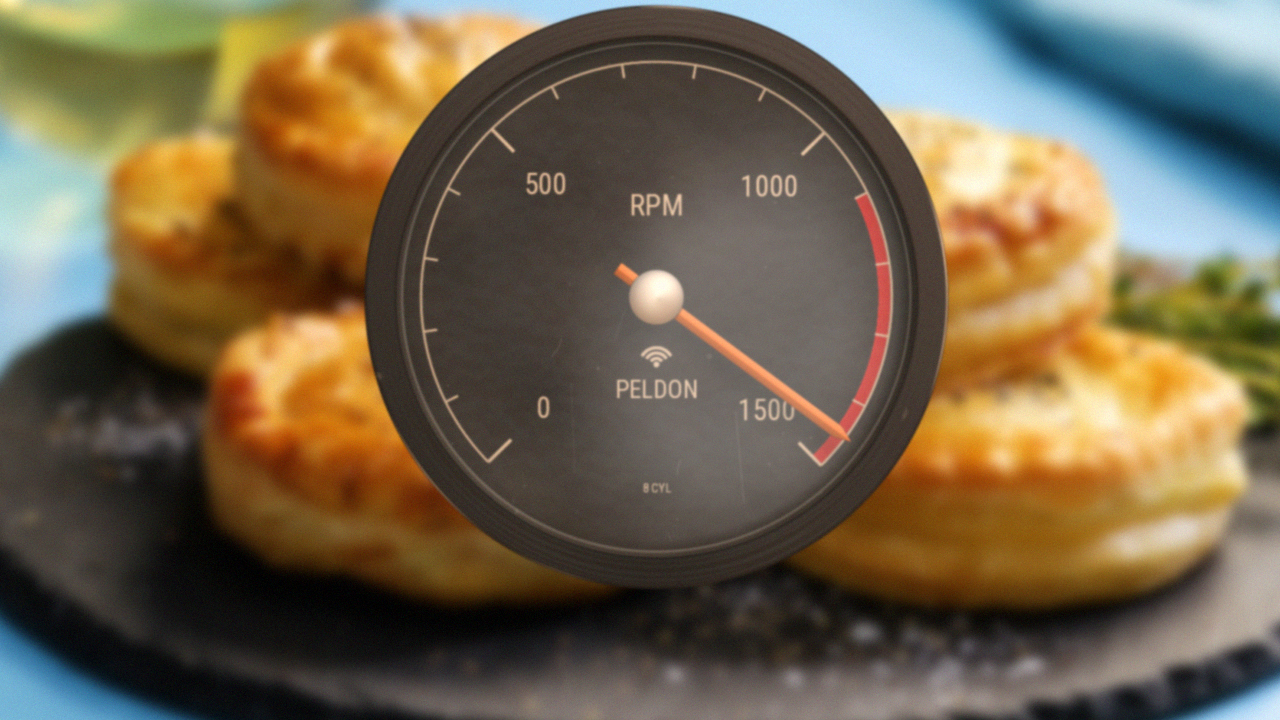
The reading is 1450 rpm
